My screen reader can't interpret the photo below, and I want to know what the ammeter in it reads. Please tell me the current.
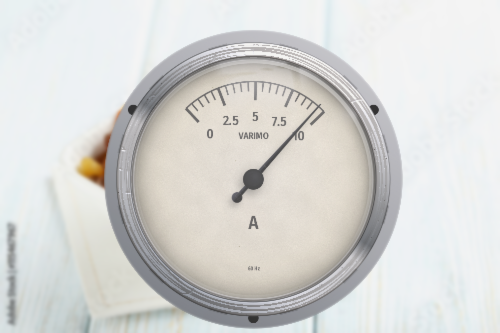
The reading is 9.5 A
